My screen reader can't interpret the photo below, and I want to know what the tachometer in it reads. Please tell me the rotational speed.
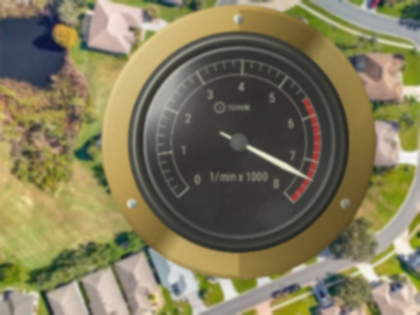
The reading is 7400 rpm
